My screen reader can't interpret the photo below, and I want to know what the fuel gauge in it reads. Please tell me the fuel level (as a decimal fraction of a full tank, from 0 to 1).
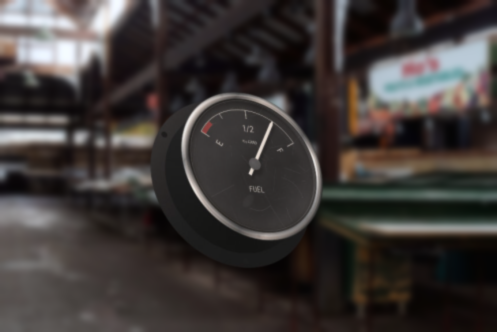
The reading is 0.75
